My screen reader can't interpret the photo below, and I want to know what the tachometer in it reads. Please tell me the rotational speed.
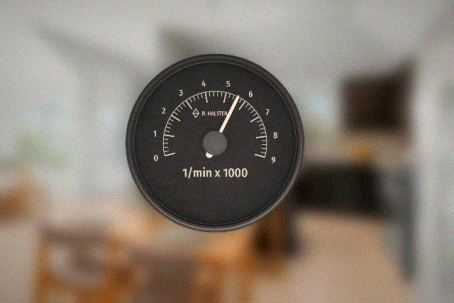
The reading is 5600 rpm
